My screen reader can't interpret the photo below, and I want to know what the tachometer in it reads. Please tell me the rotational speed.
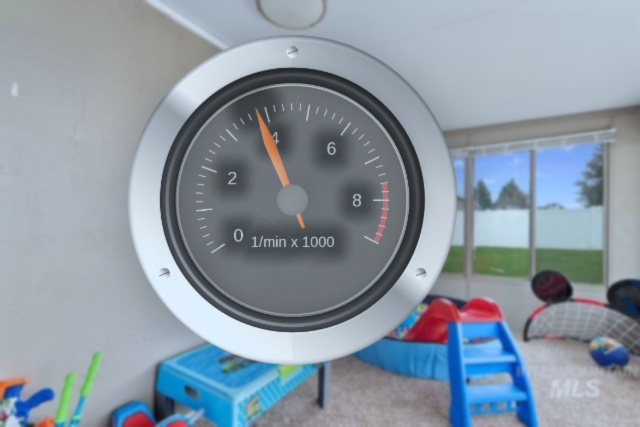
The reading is 3800 rpm
